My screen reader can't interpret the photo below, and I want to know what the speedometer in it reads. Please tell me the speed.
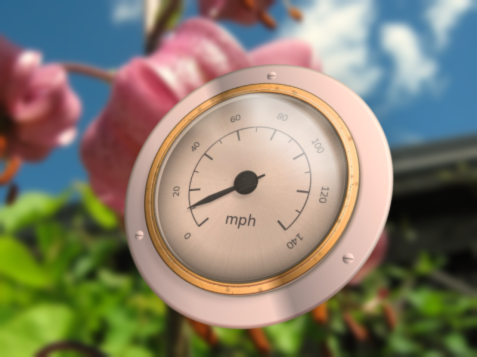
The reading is 10 mph
